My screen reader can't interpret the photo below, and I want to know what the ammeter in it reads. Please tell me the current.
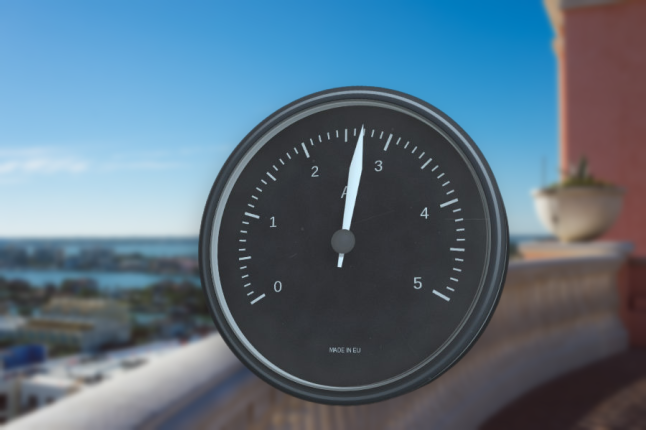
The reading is 2.7 A
